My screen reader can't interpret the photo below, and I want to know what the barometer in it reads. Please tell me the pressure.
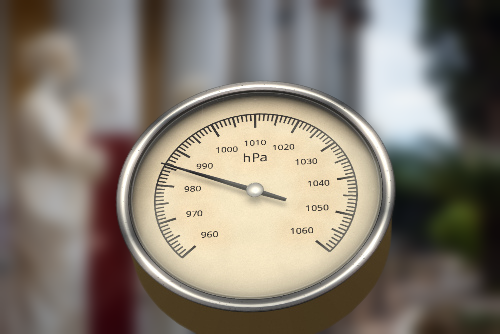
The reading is 985 hPa
